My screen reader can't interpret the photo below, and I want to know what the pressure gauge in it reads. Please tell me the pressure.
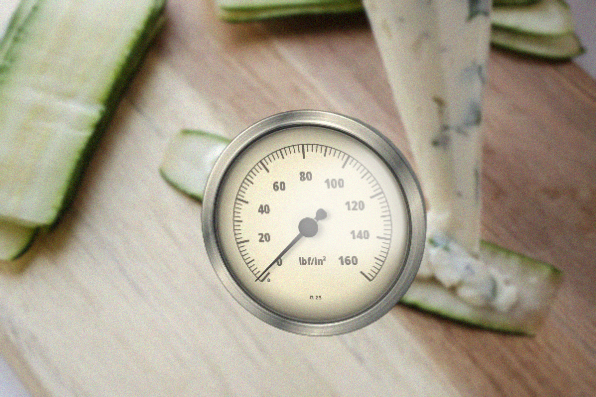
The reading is 2 psi
